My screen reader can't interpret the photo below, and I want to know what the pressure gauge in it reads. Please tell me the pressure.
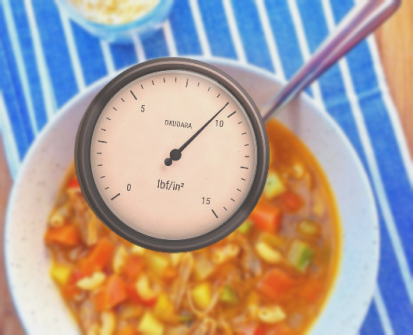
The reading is 9.5 psi
